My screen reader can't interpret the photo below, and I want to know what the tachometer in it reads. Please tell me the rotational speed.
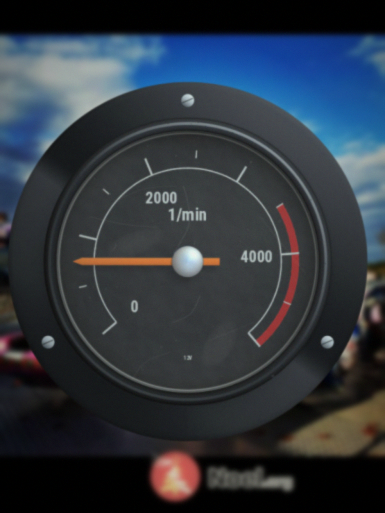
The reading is 750 rpm
